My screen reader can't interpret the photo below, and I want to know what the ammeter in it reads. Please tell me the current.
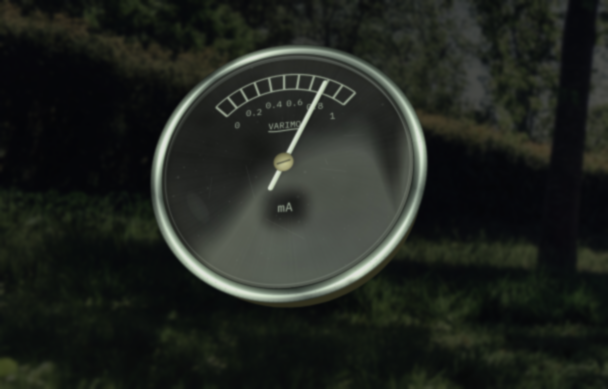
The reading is 0.8 mA
